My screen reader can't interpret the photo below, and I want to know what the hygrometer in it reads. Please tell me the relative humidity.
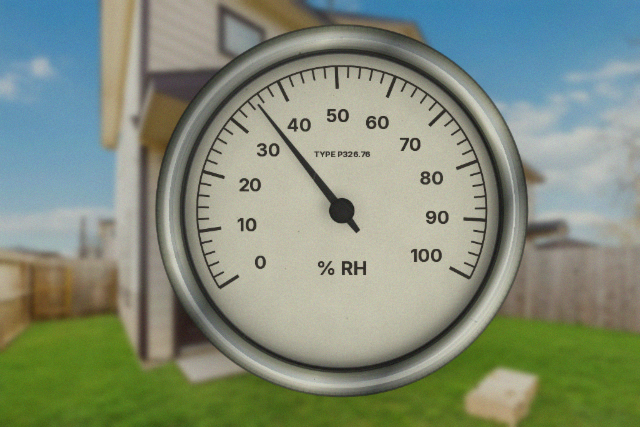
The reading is 35 %
